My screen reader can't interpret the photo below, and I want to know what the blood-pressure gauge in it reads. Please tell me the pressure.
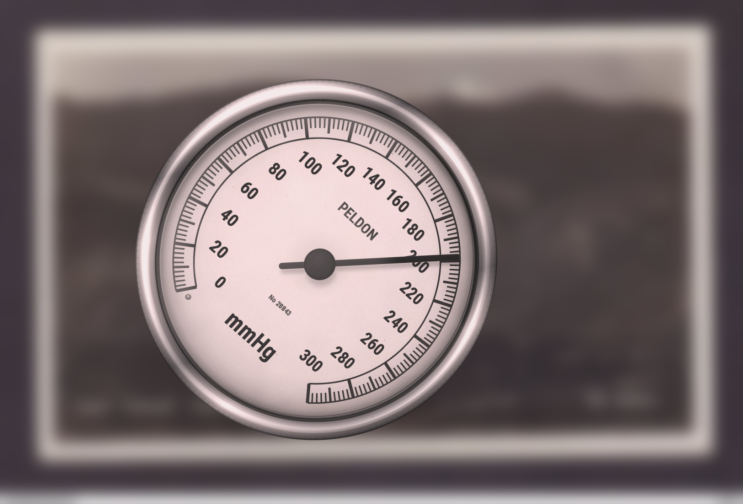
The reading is 198 mmHg
